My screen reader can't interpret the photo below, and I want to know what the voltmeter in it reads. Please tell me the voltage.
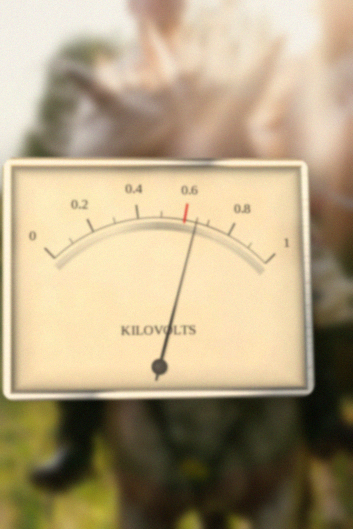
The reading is 0.65 kV
